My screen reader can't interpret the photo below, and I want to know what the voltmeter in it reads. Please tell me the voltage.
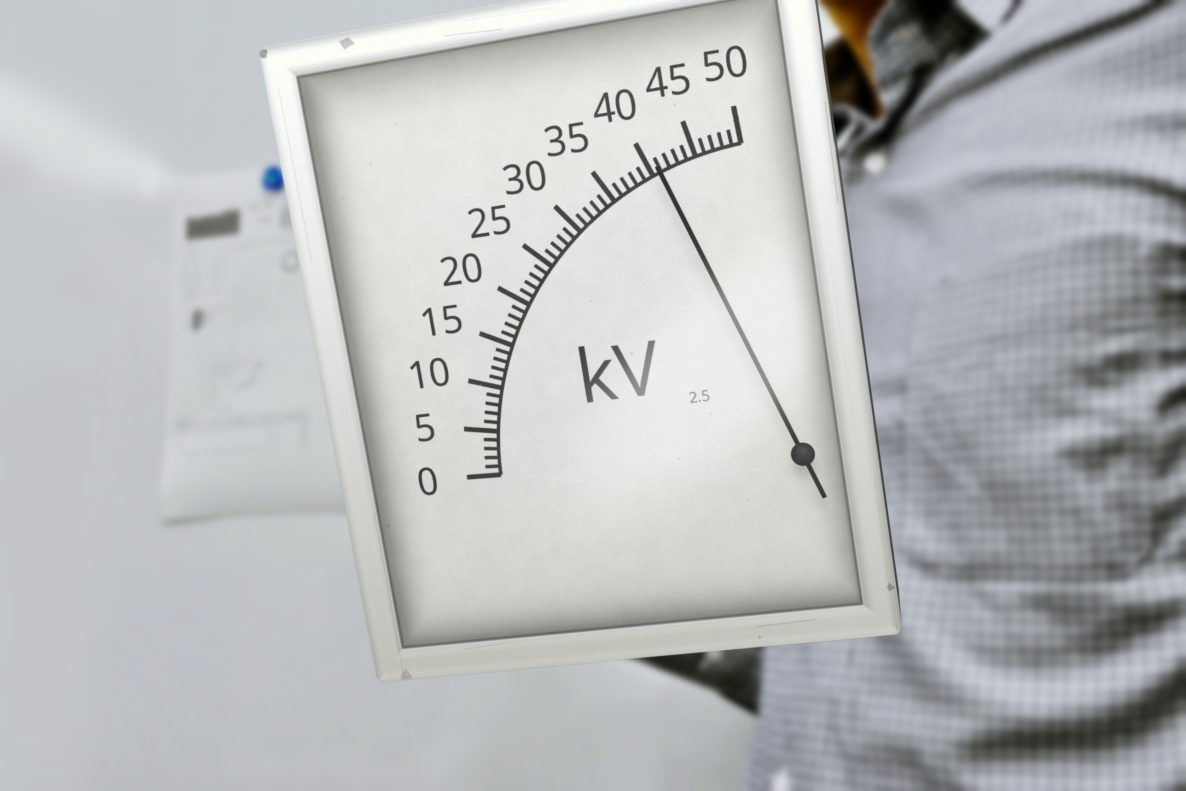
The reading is 41 kV
